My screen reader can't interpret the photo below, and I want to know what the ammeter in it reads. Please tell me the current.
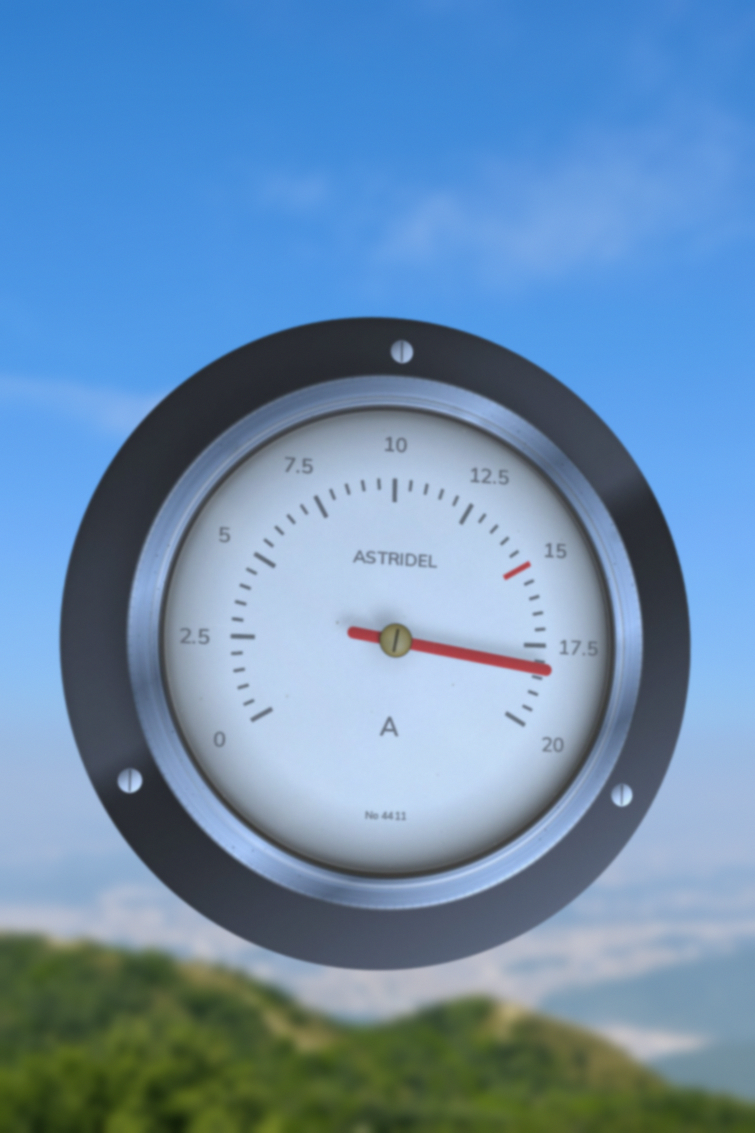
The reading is 18.25 A
